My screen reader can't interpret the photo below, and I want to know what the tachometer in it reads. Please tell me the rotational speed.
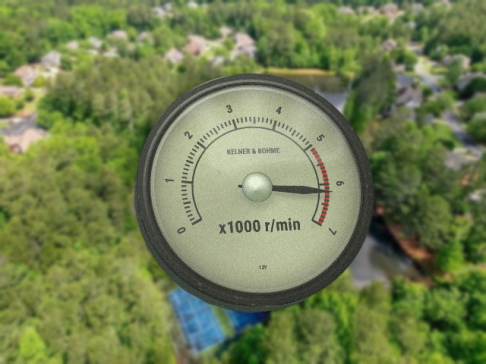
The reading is 6200 rpm
